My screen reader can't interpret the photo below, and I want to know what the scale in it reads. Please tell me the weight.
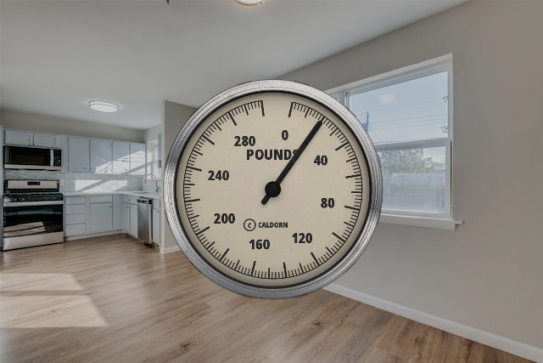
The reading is 20 lb
